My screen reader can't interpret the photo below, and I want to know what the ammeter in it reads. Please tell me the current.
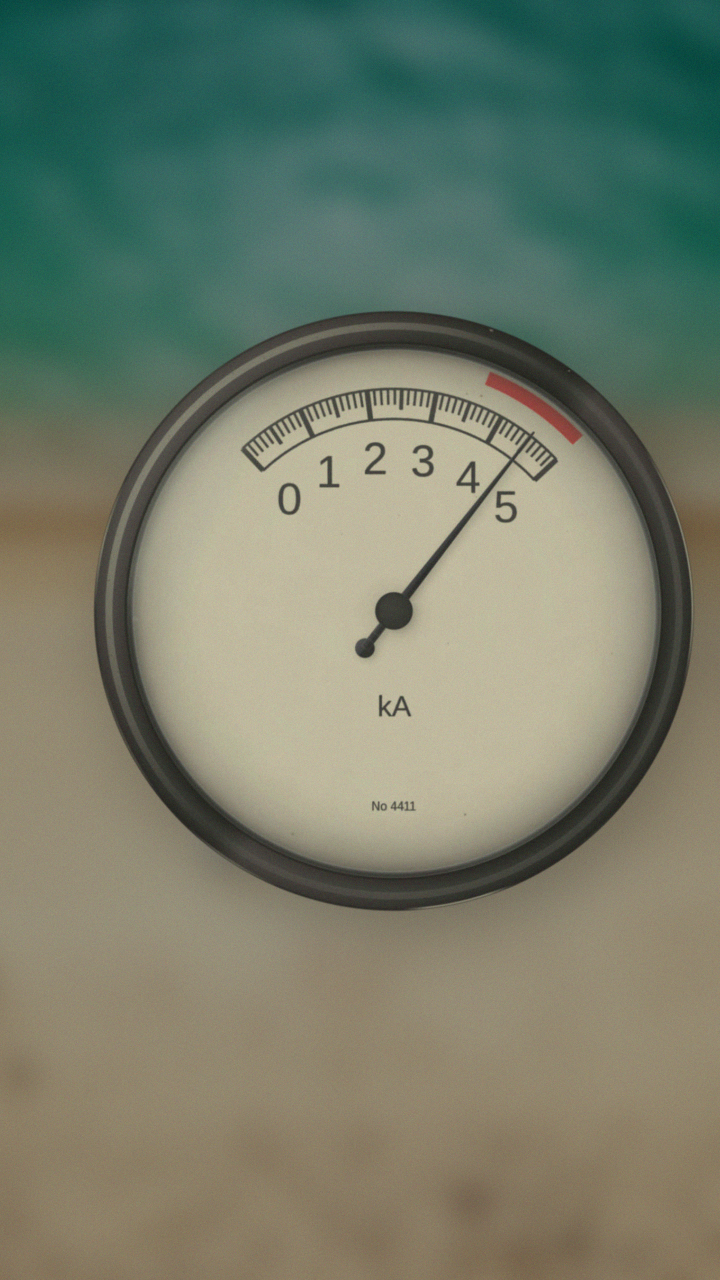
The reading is 4.5 kA
